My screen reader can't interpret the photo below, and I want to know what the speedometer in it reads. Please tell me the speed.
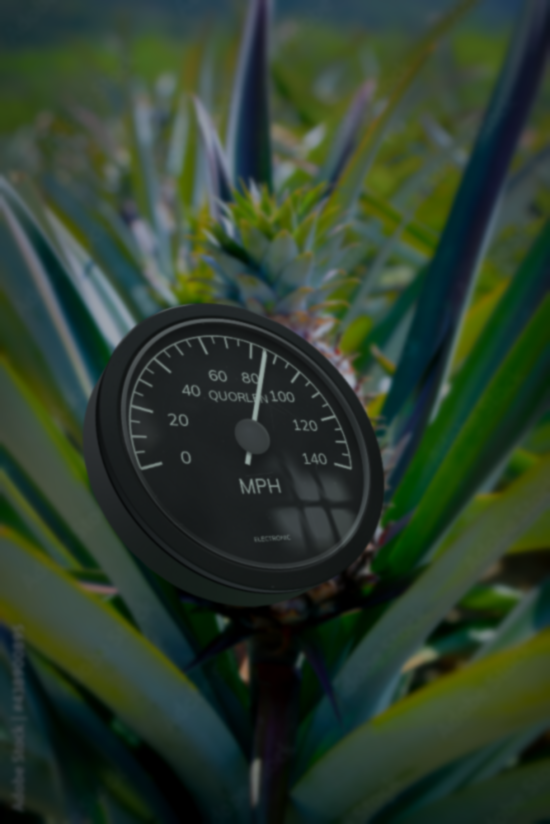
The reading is 85 mph
